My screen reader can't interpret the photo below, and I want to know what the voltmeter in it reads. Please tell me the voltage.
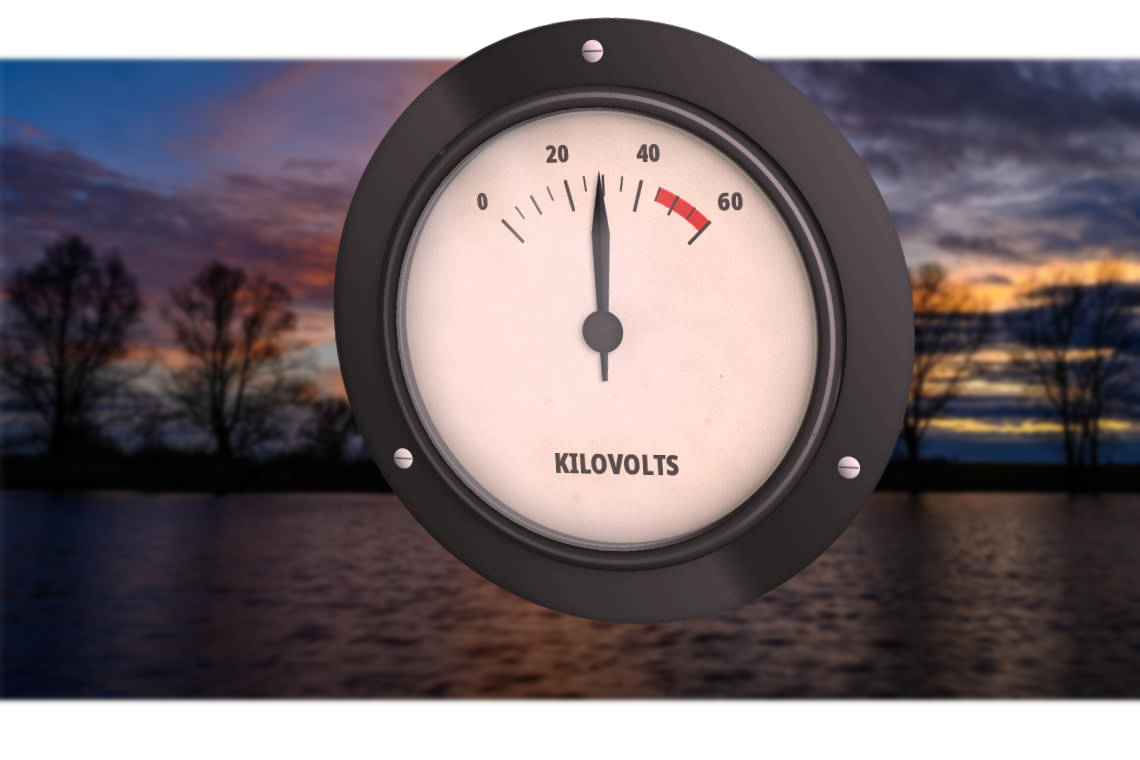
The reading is 30 kV
